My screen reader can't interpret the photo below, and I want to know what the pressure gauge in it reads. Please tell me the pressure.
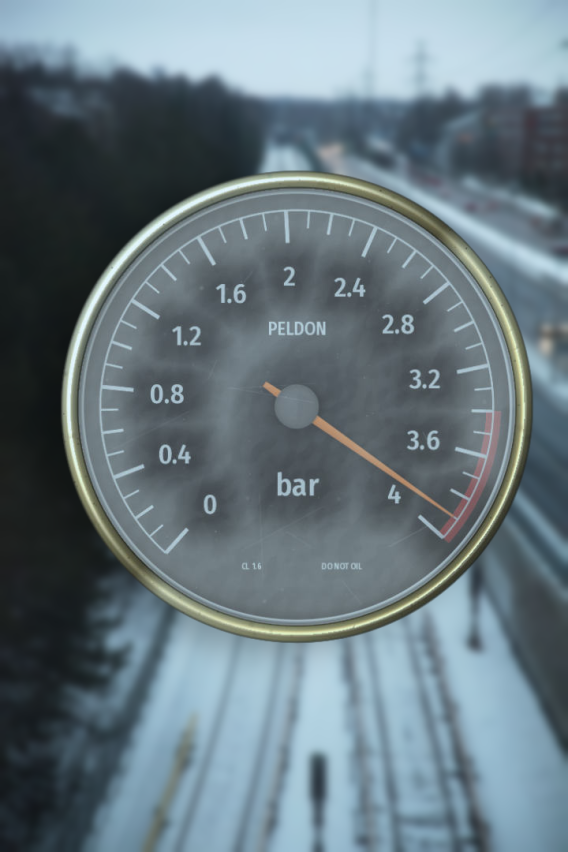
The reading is 3.9 bar
